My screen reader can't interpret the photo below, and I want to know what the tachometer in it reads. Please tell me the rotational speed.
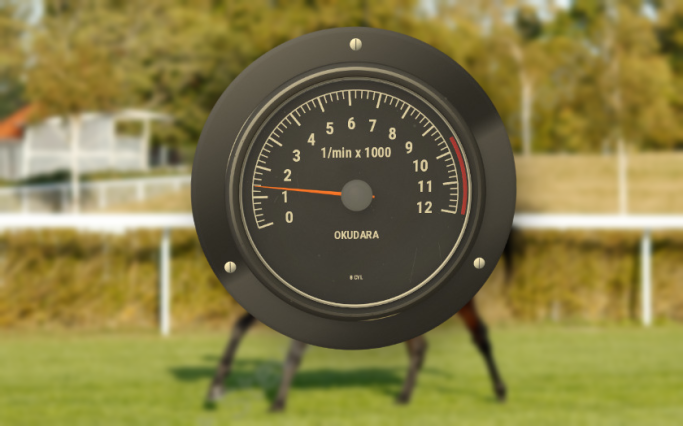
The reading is 1400 rpm
